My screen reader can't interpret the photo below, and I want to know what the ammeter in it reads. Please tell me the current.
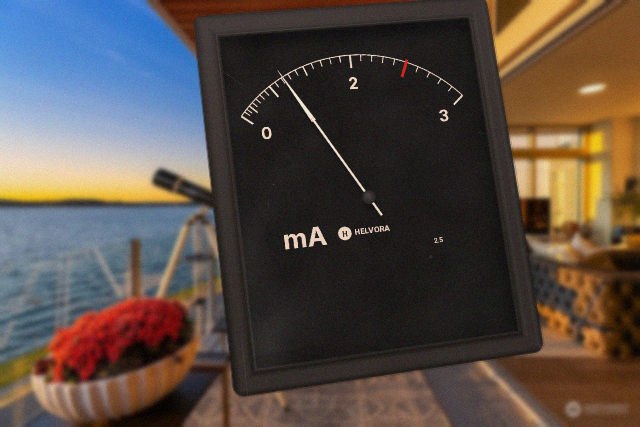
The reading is 1.2 mA
